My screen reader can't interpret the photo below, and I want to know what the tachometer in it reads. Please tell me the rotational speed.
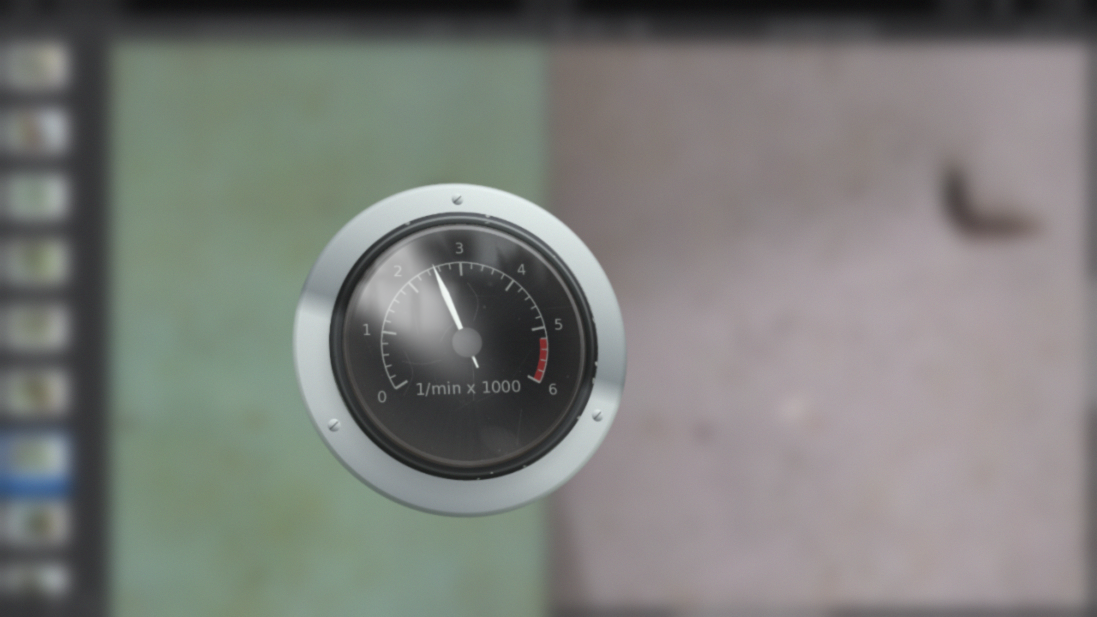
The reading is 2500 rpm
